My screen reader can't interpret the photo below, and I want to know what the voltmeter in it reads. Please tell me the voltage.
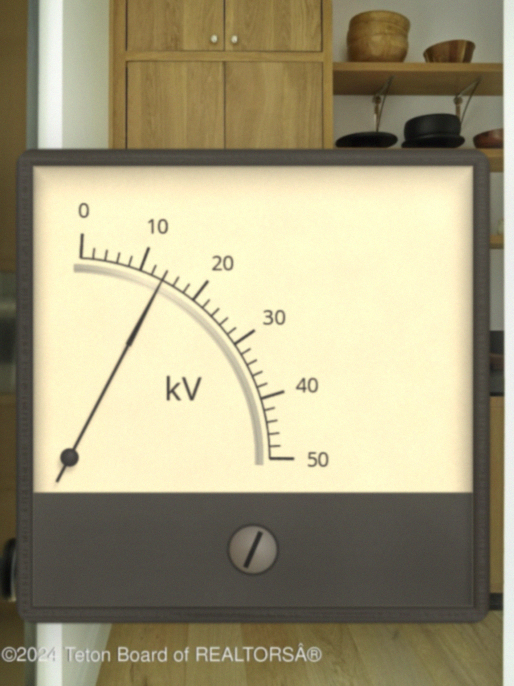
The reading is 14 kV
